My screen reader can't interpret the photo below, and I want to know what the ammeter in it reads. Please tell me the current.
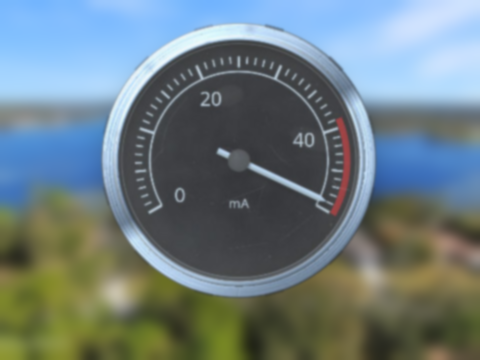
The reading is 49 mA
